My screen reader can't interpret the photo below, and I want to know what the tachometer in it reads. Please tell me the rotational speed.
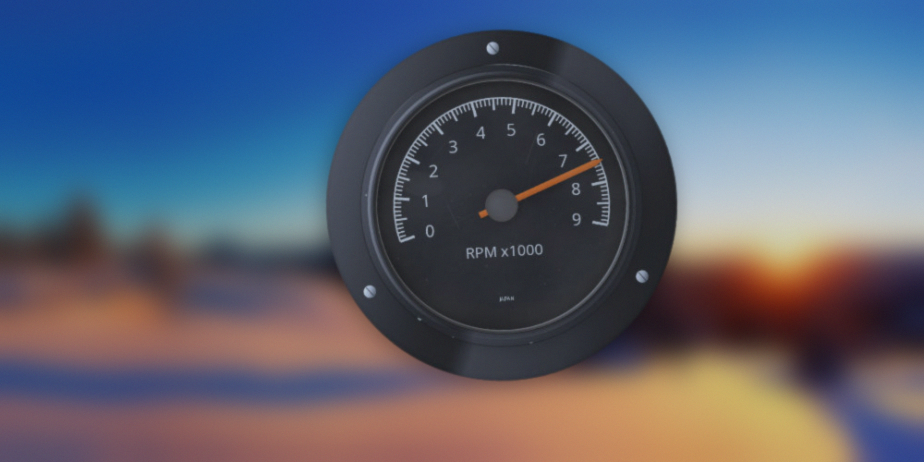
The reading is 7500 rpm
